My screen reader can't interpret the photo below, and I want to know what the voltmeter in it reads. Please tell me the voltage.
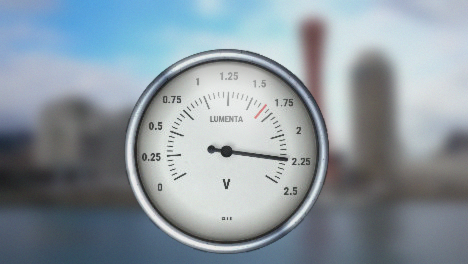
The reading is 2.25 V
